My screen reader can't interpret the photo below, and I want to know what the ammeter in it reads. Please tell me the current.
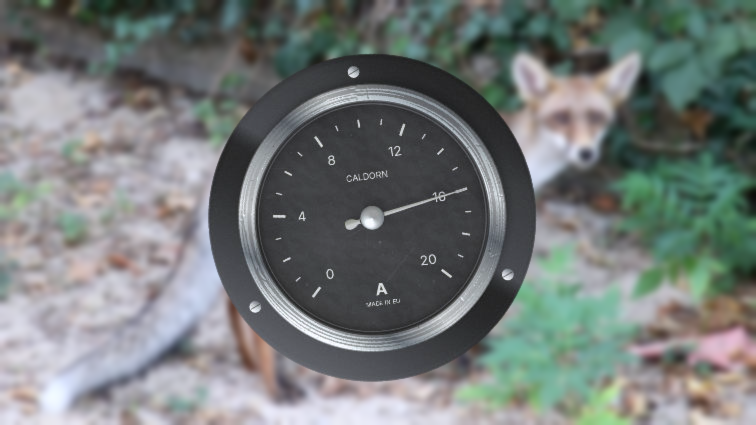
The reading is 16 A
